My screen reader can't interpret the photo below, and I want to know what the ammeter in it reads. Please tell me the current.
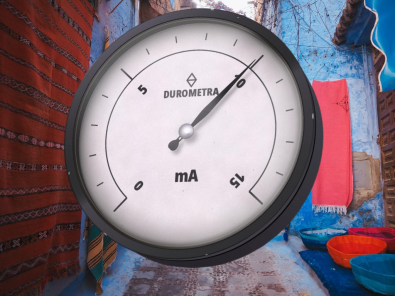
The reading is 10 mA
